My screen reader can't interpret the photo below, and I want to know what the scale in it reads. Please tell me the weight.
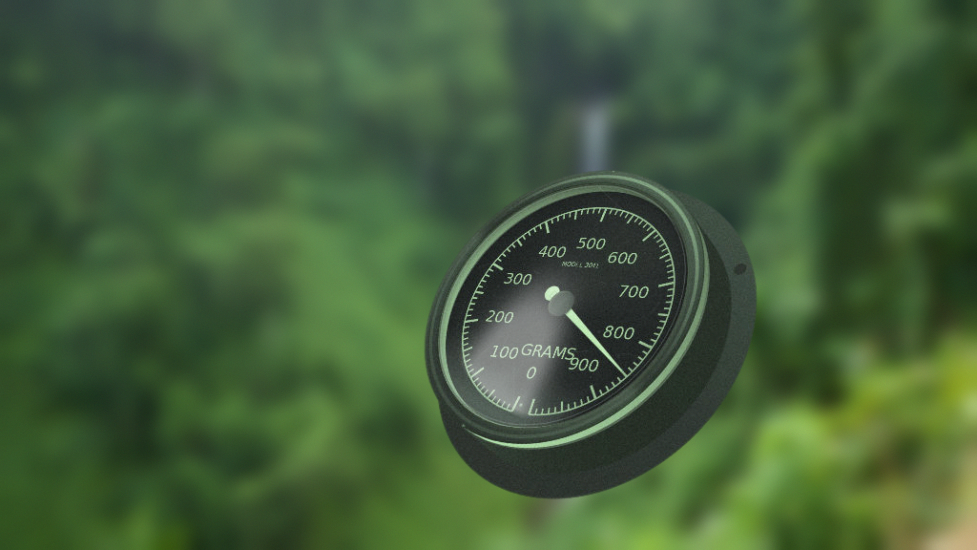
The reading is 850 g
